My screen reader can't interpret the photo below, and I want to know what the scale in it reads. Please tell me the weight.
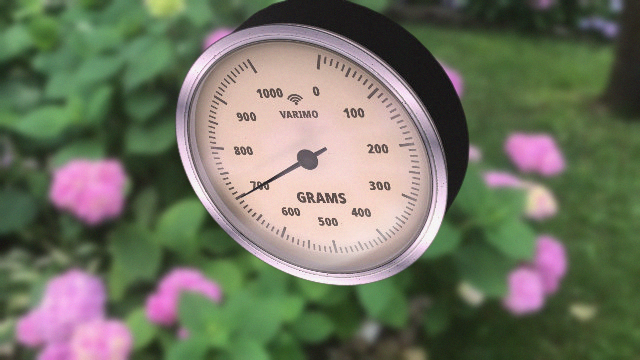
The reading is 700 g
